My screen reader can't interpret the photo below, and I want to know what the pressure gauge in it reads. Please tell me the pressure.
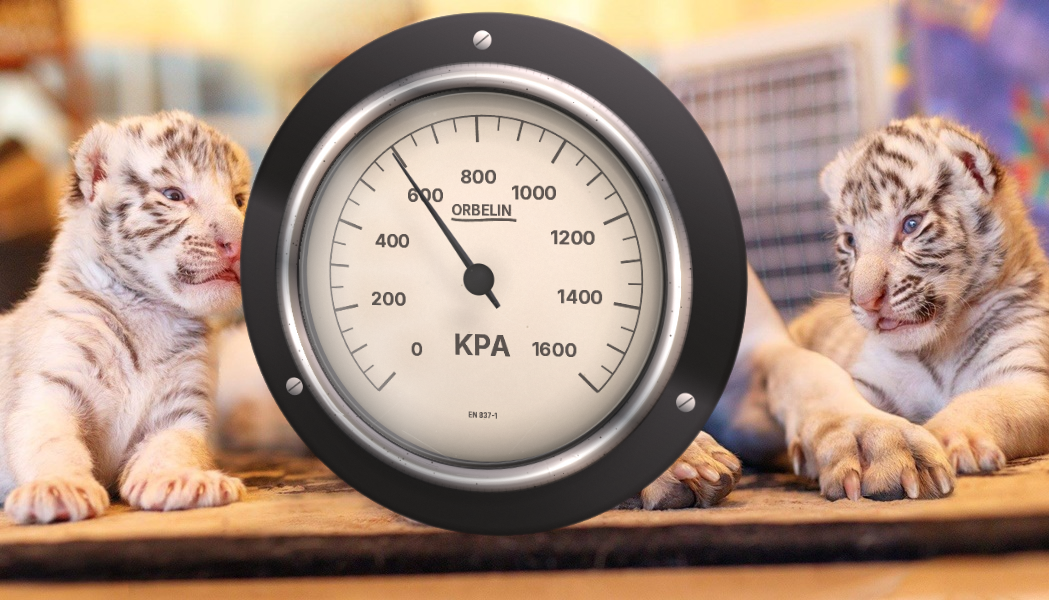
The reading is 600 kPa
